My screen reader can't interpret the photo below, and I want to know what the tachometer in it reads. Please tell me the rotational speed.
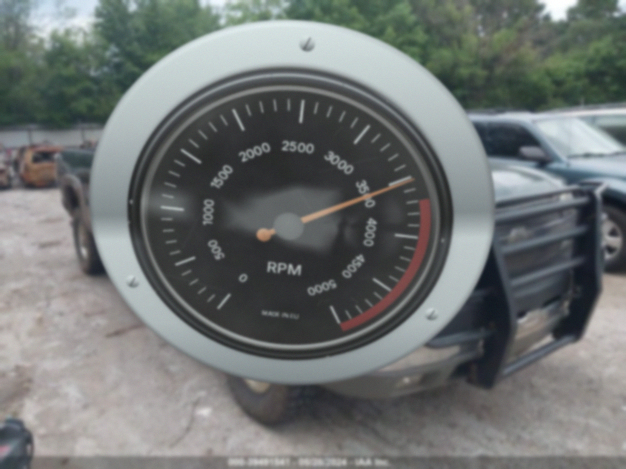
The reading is 3500 rpm
